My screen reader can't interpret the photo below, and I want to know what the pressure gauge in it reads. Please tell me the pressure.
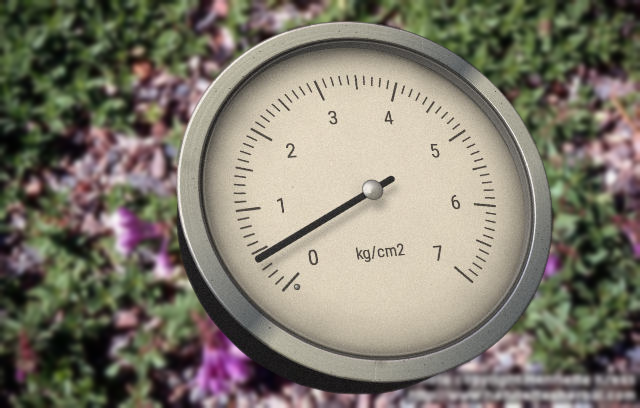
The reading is 0.4 kg/cm²
